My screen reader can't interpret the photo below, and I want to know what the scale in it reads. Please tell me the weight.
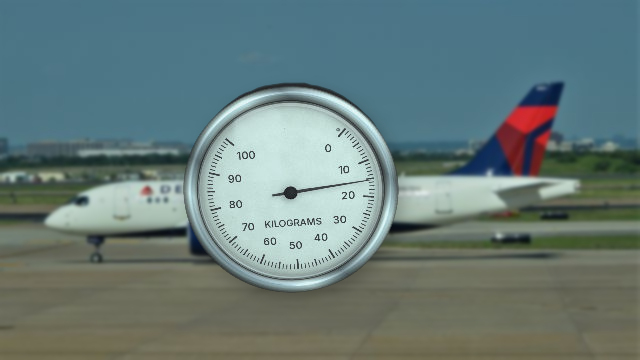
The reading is 15 kg
